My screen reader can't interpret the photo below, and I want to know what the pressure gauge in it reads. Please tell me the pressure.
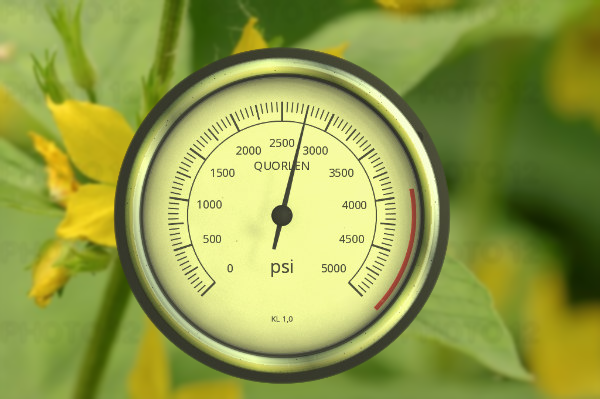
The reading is 2750 psi
